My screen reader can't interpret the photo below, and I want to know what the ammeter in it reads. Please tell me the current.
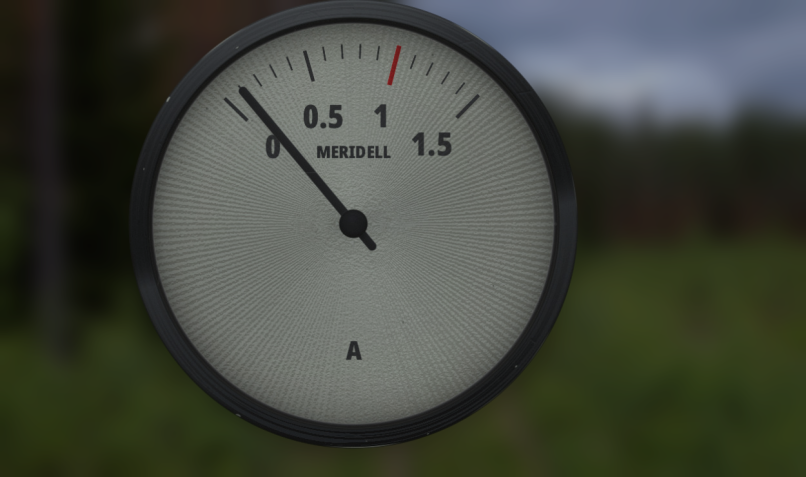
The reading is 0.1 A
